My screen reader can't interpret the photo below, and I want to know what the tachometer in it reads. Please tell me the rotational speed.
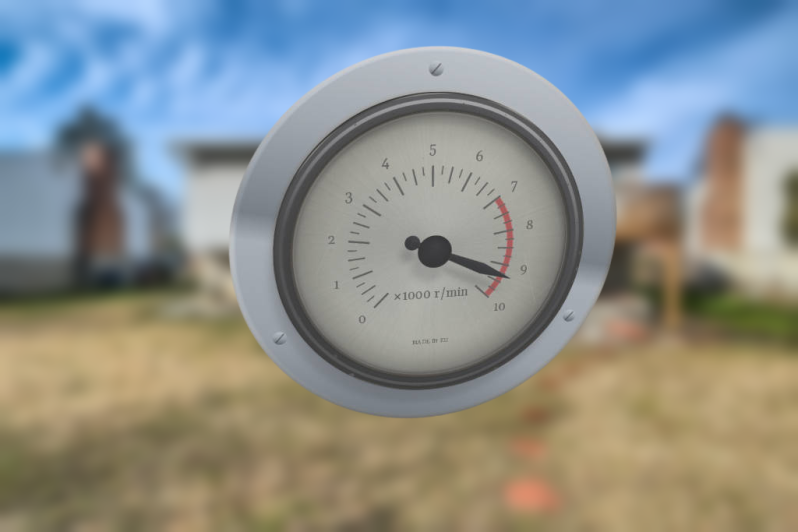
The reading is 9250 rpm
